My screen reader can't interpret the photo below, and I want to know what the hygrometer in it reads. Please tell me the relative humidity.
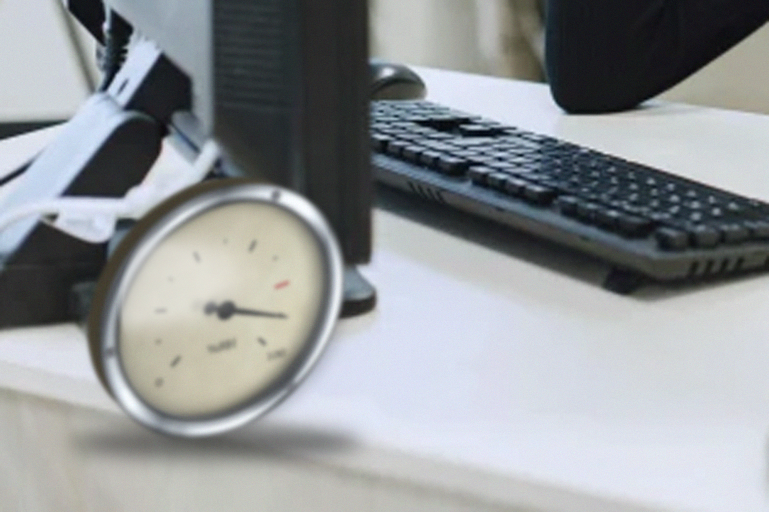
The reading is 90 %
